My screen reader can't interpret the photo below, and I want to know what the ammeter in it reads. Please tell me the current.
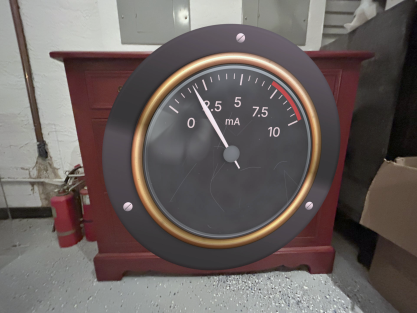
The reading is 1.75 mA
